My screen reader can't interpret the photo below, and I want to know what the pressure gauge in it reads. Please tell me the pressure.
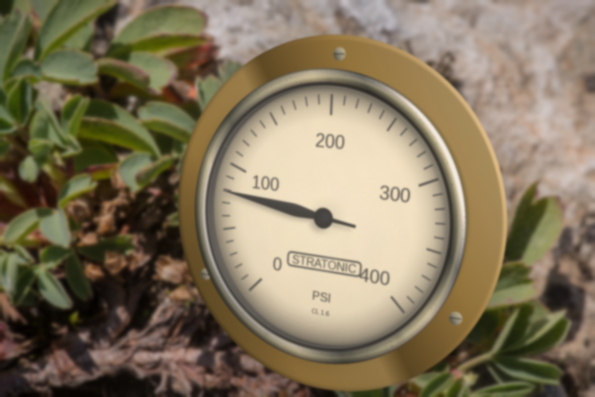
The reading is 80 psi
